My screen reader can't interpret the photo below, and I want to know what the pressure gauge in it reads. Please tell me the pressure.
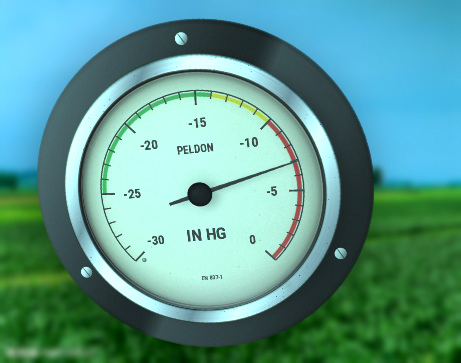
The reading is -7 inHg
